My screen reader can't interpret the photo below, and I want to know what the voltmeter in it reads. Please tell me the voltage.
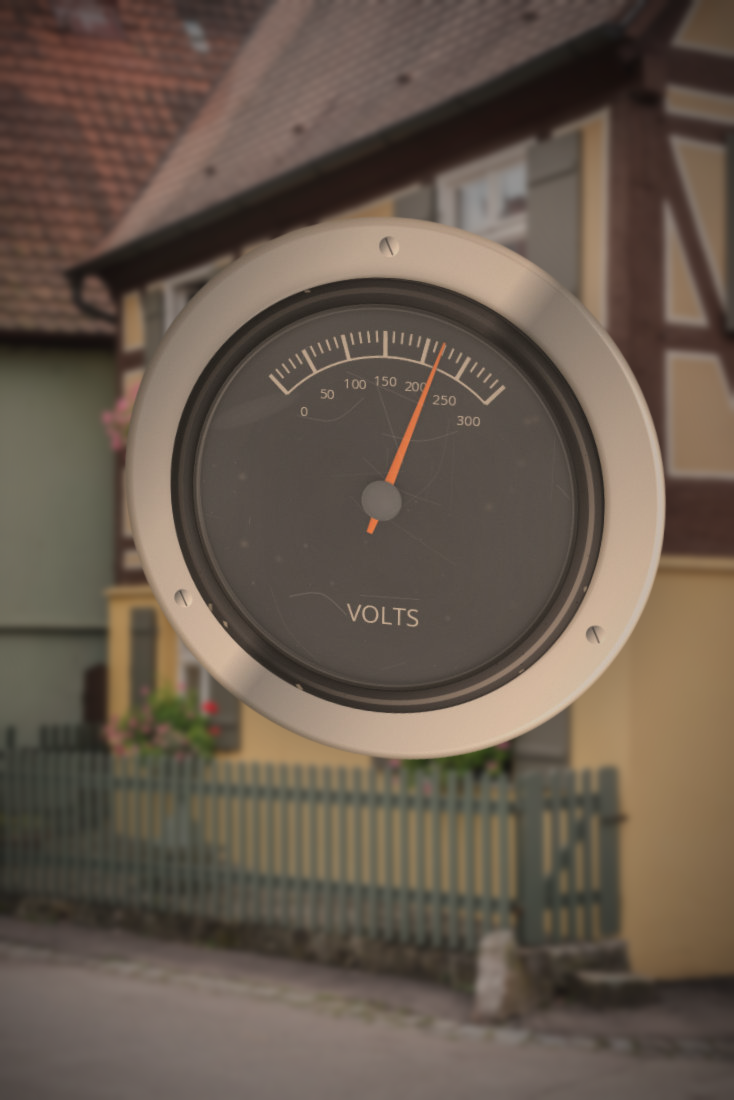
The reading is 220 V
